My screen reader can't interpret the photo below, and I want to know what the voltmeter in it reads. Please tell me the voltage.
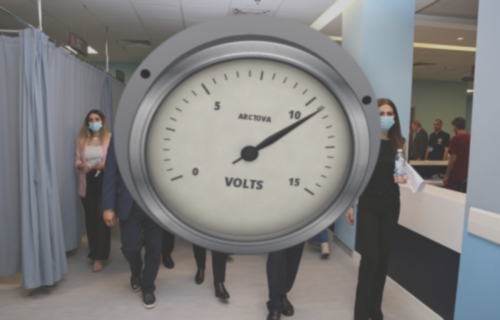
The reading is 10.5 V
